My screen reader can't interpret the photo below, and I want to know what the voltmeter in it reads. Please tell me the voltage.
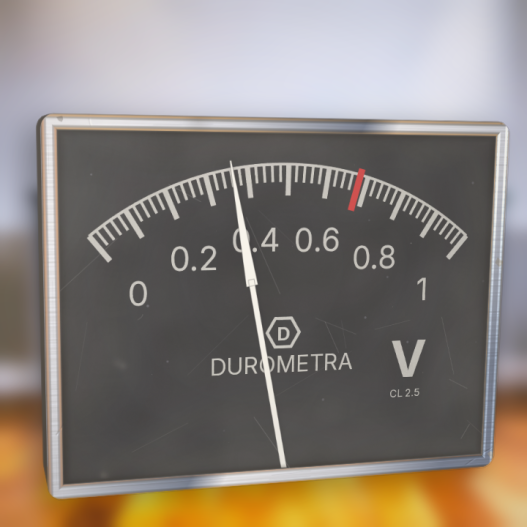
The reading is 0.36 V
